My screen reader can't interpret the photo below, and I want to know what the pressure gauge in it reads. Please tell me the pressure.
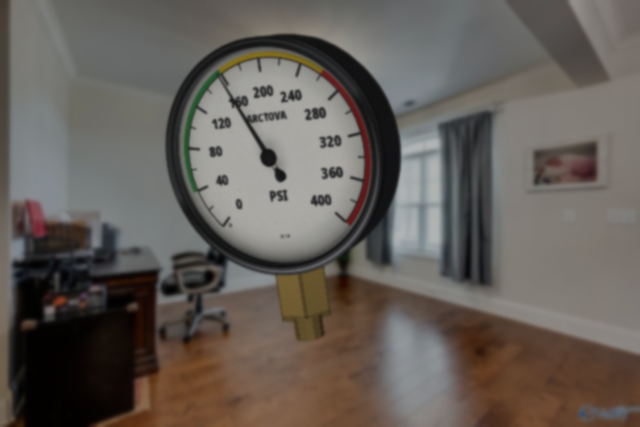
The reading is 160 psi
